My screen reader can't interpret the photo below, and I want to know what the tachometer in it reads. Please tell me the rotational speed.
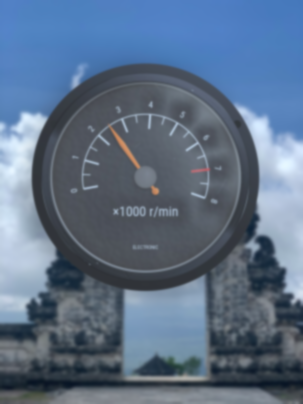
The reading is 2500 rpm
